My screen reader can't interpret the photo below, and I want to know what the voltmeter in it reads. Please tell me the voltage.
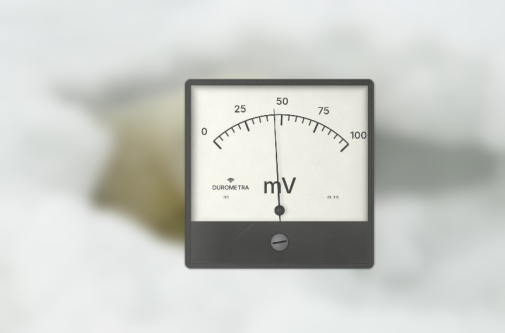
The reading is 45 mV
